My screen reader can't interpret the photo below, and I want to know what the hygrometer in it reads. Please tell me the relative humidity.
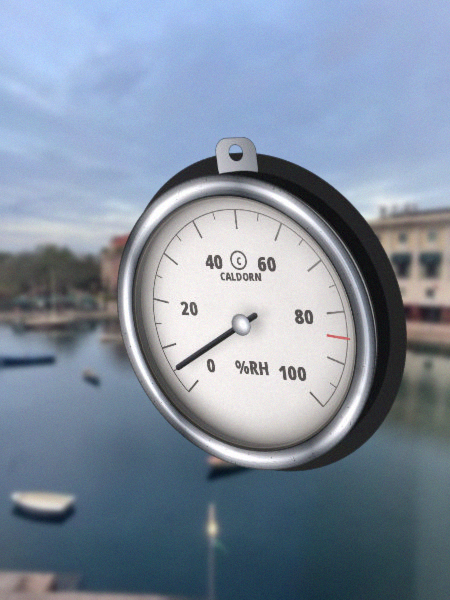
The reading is 5 %
